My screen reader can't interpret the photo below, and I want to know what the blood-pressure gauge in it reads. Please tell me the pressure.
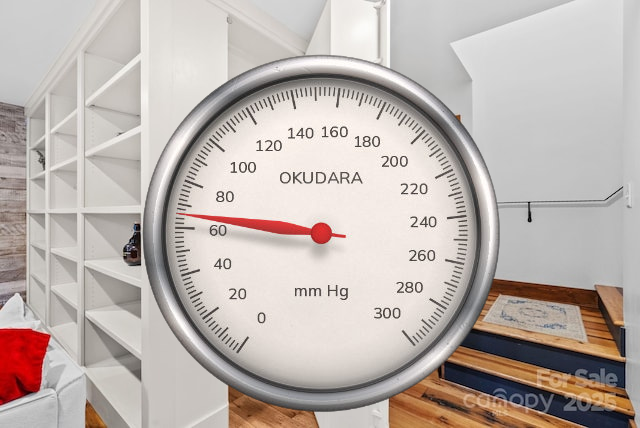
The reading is 66 mmHg
